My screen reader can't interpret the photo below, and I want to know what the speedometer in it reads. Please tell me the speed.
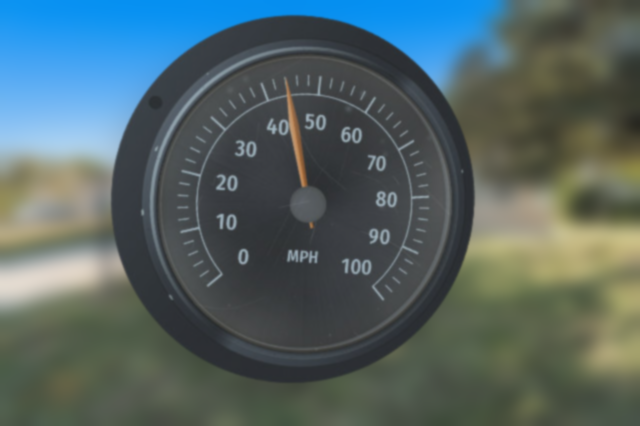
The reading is 44 mph
